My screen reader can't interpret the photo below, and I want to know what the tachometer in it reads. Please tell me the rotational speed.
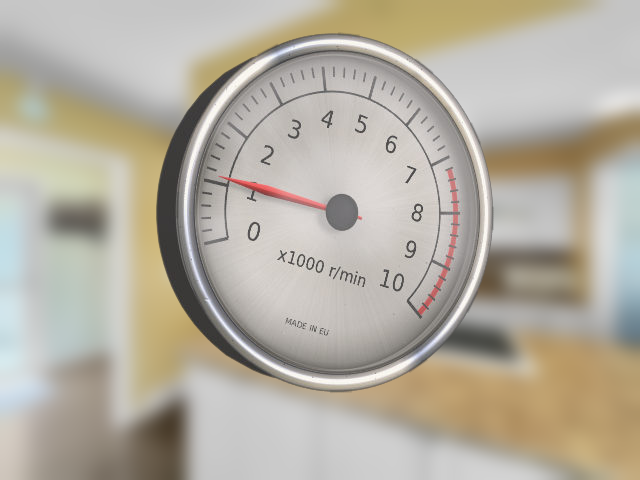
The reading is 1100 rpm
